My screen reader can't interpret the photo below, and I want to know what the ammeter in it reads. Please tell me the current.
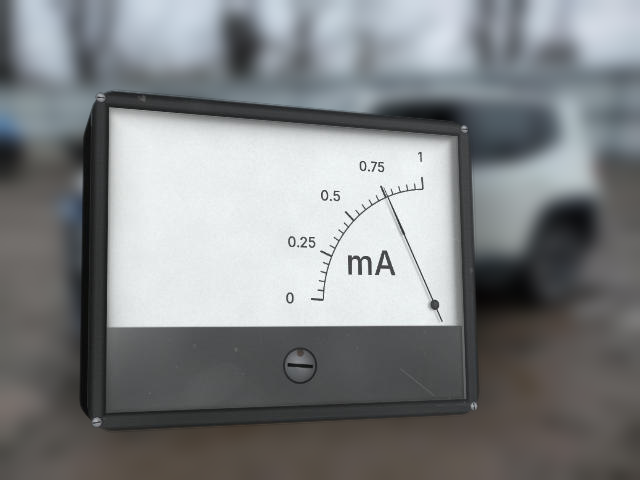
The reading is 0.75 mA
